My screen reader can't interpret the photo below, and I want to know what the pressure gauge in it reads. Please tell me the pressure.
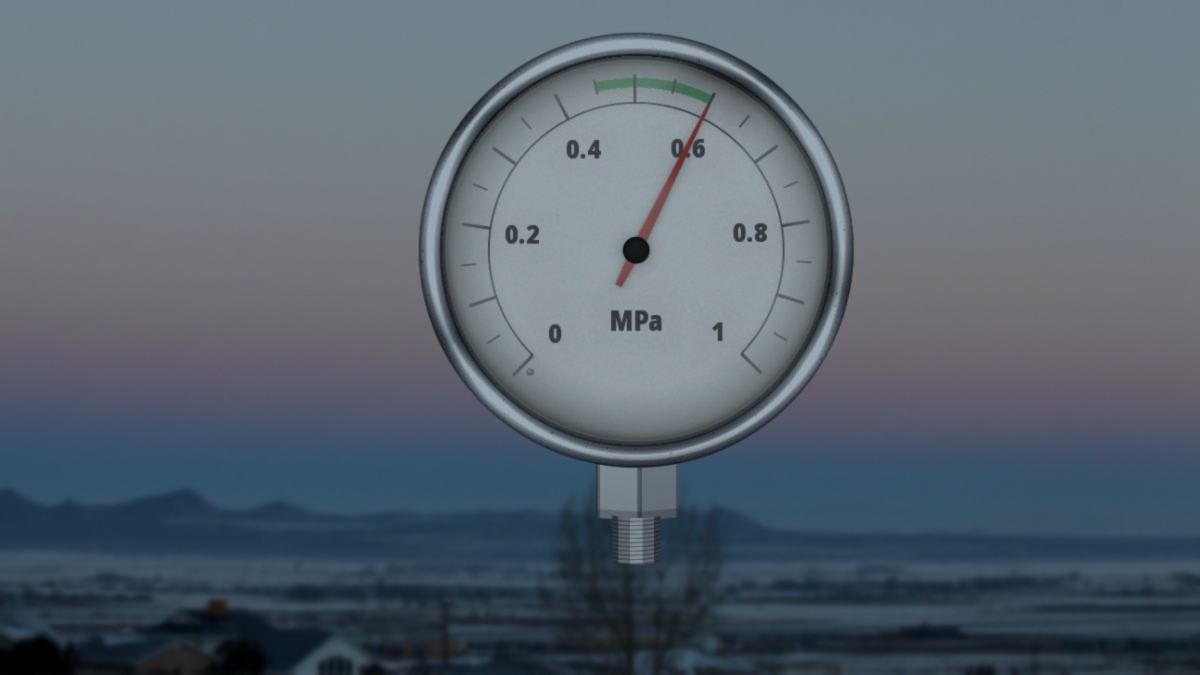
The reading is 0.6 MPa
